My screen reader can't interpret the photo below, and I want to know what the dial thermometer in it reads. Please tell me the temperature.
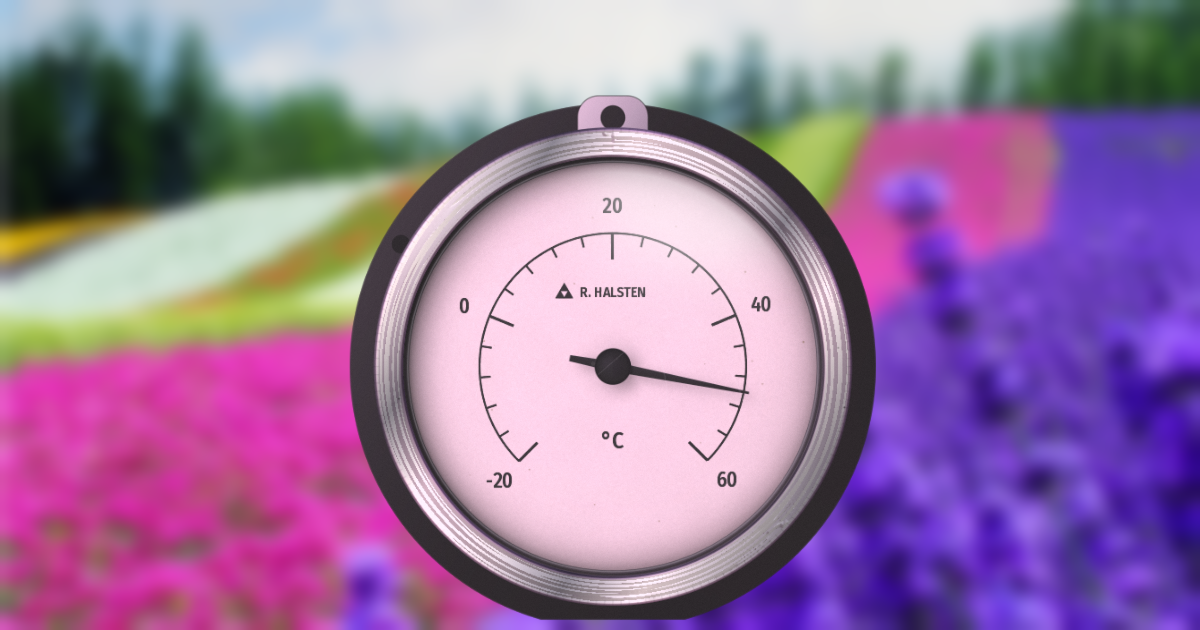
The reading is 50 °C
